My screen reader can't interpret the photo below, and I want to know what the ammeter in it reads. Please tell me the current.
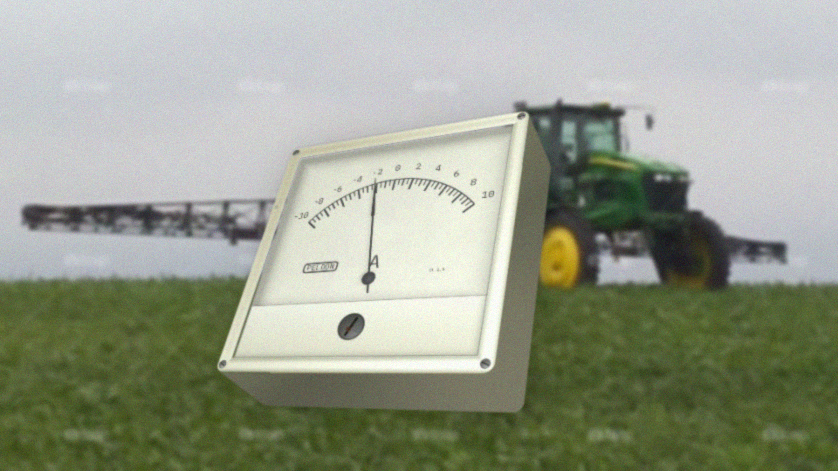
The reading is -2 A
